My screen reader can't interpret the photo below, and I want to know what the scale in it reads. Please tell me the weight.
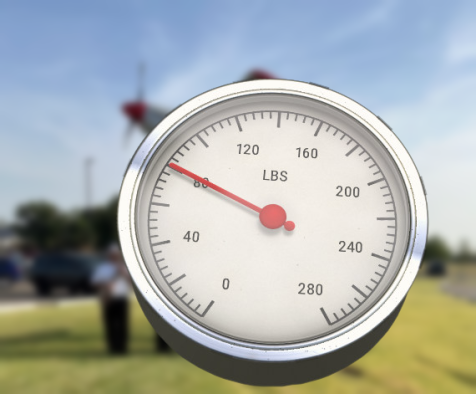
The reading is 80 lb
